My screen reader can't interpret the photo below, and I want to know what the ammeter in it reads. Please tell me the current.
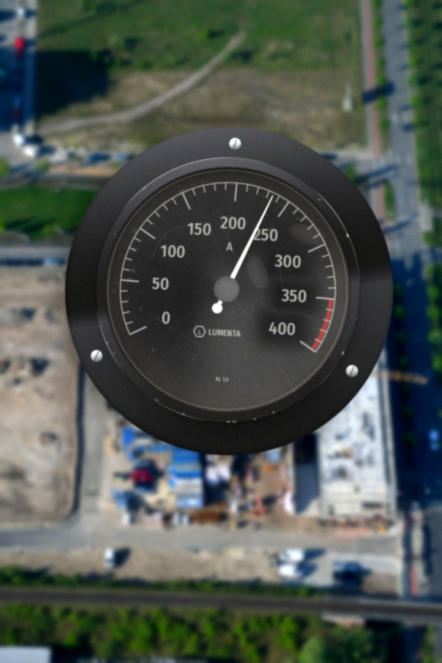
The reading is 235 A
